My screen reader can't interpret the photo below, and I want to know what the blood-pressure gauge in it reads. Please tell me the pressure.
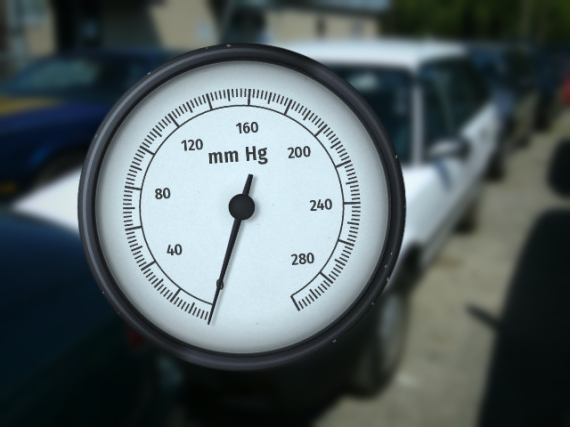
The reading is 0 mmHg
